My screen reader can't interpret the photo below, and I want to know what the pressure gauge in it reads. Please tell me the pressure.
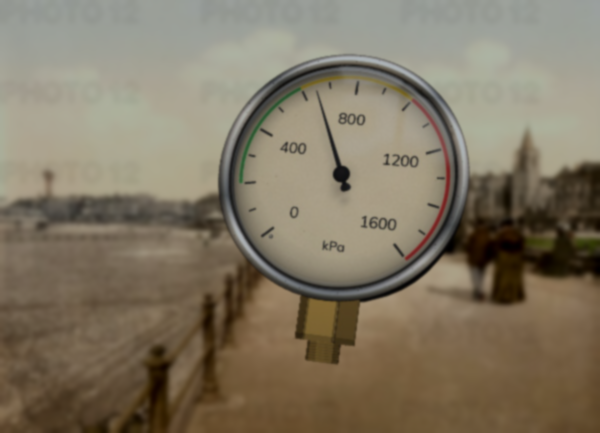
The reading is 650 kPa
